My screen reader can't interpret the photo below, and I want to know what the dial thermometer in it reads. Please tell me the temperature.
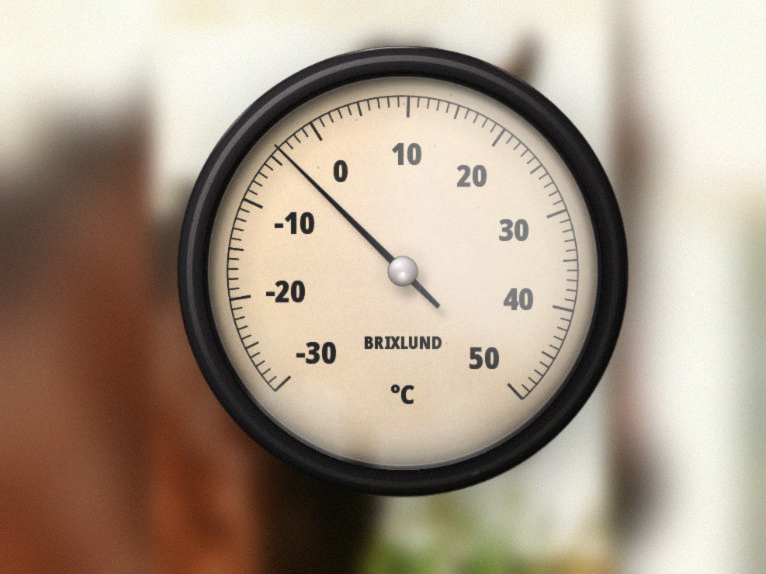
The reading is -4 °C
